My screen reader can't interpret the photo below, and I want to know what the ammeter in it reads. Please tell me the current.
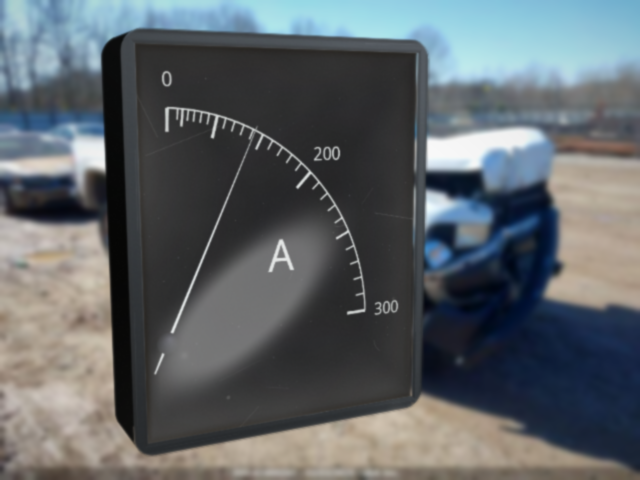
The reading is 140 A
